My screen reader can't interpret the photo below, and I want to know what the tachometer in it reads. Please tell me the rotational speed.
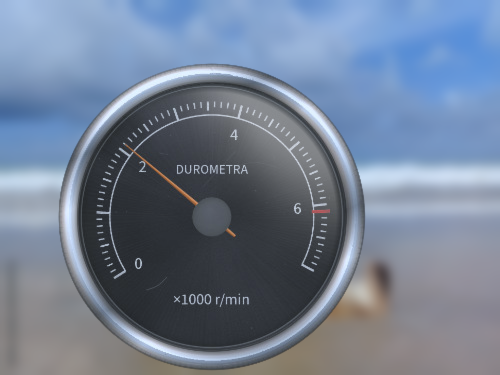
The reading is 2100 rpm
